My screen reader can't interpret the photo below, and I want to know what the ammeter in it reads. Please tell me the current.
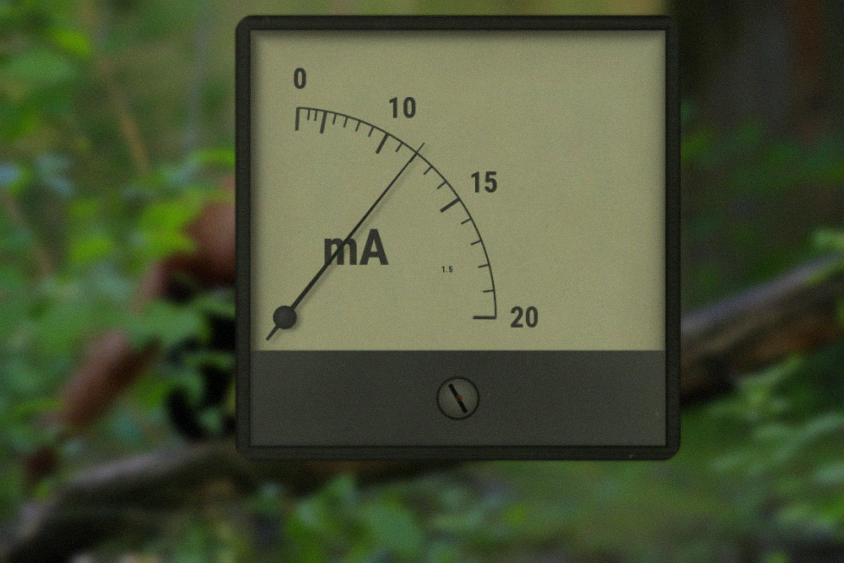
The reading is 12 mA
